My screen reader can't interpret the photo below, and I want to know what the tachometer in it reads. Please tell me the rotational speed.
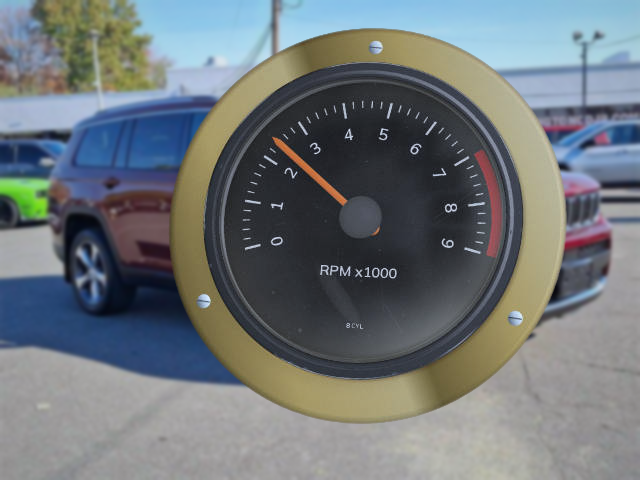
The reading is 2400 rpm
